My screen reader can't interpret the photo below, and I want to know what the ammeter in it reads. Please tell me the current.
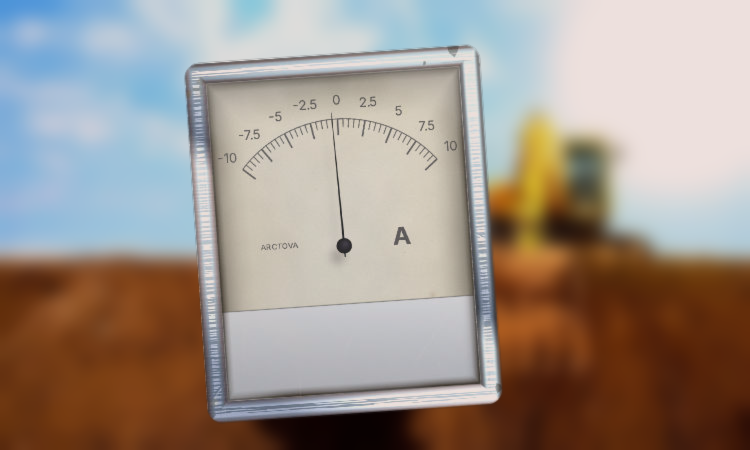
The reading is -0.5 A
